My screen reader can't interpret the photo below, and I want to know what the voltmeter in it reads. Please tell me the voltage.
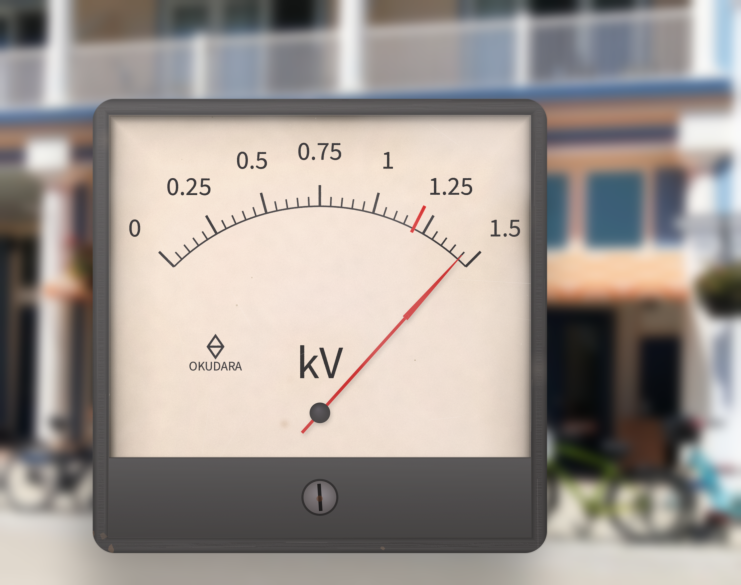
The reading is 1.45 kV
